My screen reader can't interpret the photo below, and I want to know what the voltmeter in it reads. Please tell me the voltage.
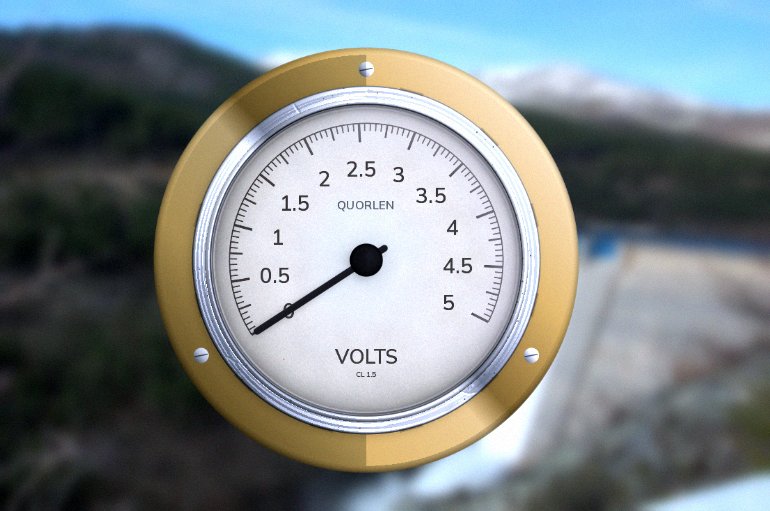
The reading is 0 V
